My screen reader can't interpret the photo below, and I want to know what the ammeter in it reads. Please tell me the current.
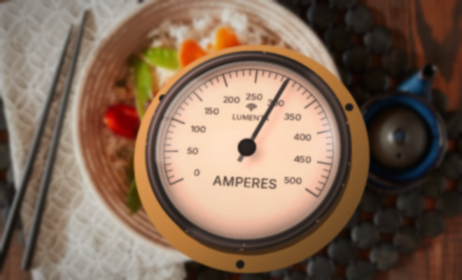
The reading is 300 A
